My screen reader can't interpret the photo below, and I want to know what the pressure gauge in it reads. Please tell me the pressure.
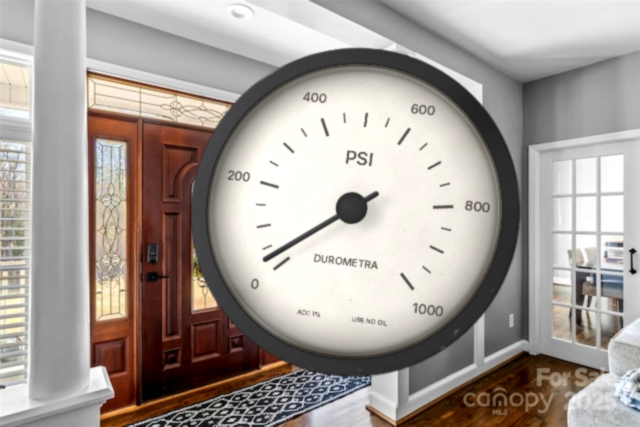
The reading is 25 psi
